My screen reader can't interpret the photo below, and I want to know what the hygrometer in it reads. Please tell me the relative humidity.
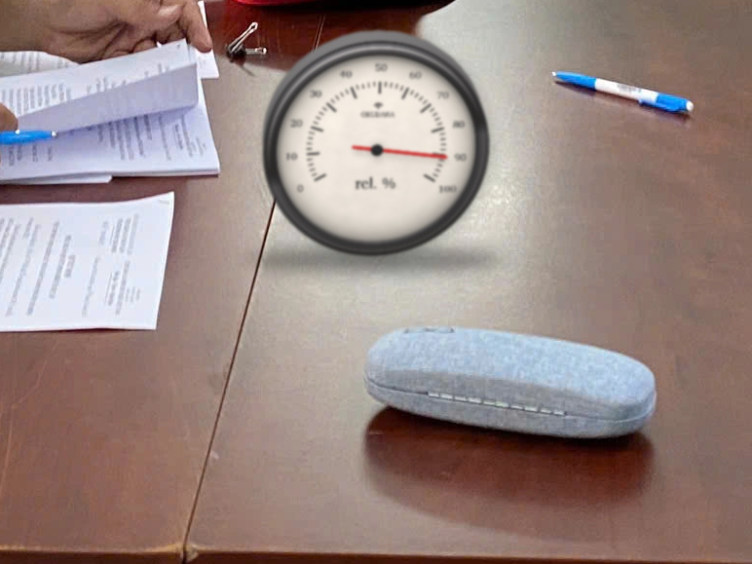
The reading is 90 %
